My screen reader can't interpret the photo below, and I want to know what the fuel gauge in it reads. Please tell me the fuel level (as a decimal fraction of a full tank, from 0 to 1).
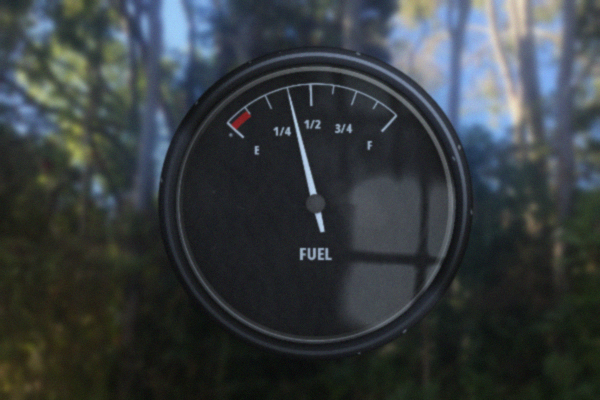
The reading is 0.375
